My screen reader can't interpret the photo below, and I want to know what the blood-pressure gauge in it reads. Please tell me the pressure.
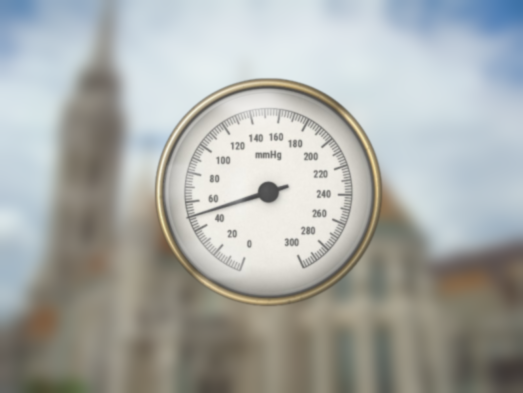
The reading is 50 mmHg
